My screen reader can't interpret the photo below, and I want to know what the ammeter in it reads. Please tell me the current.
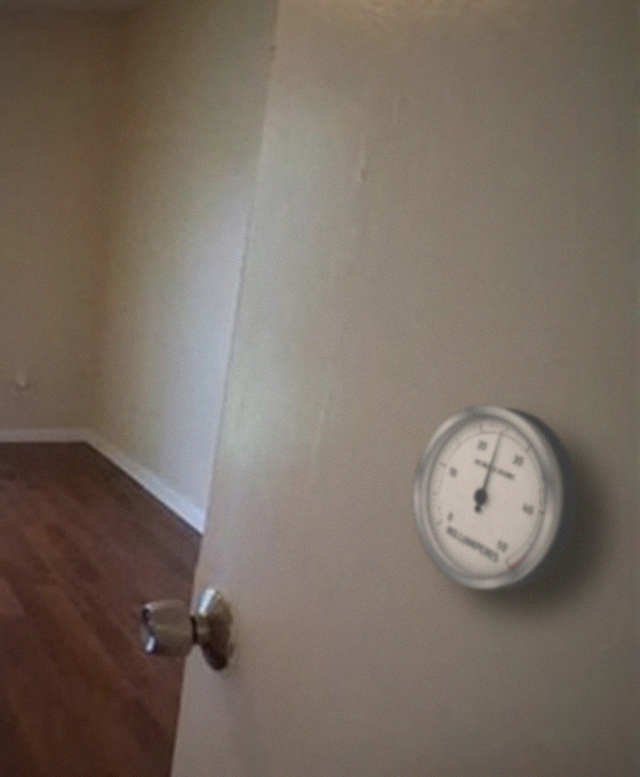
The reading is 25 mA
